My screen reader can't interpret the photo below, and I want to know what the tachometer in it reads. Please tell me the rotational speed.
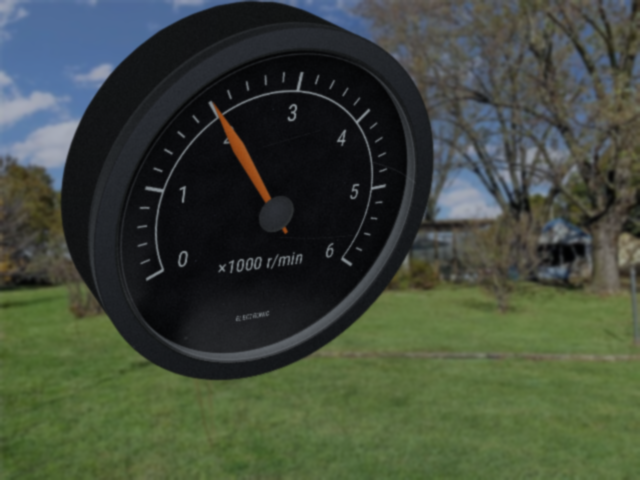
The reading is 2000 rpm
